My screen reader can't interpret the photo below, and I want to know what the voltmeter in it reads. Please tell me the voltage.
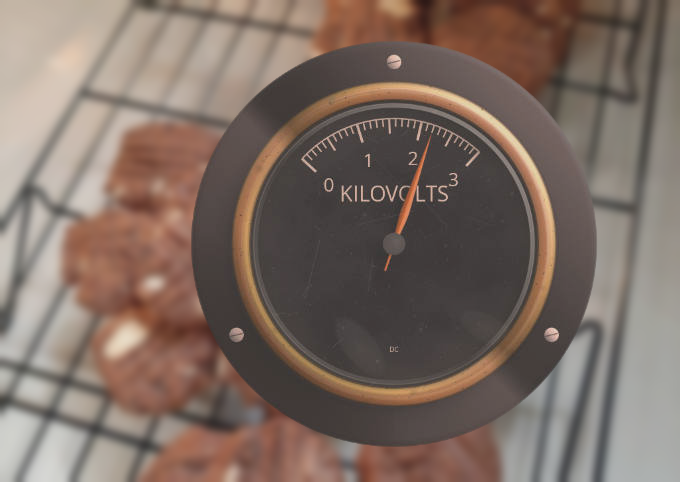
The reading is 2.2 kV
